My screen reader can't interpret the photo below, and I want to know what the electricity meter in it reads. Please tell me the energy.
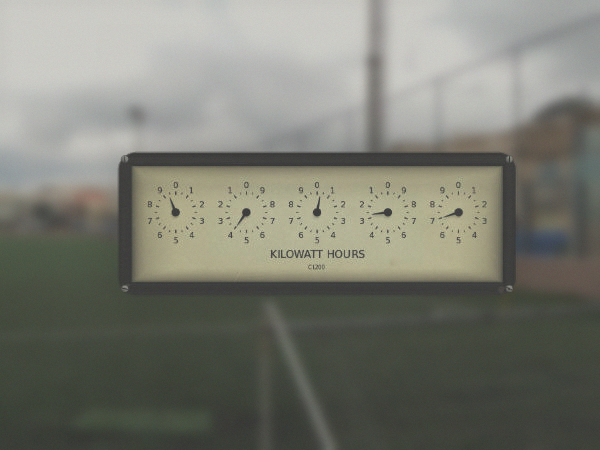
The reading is 94027 kWh
